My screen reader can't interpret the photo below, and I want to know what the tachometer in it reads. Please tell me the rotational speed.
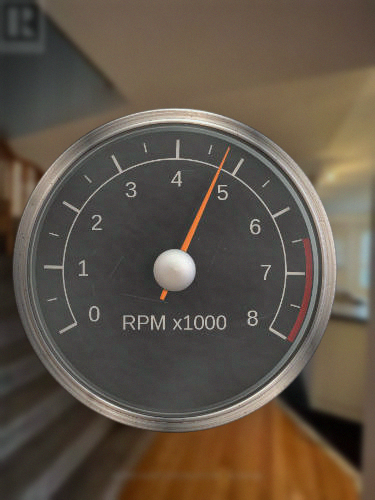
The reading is 4750 rpm
